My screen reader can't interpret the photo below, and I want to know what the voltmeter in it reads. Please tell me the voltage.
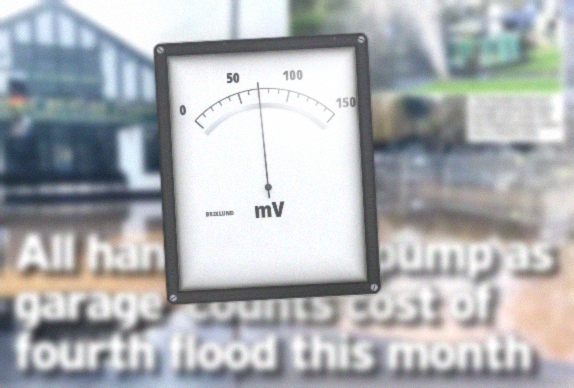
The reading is 70 mV
